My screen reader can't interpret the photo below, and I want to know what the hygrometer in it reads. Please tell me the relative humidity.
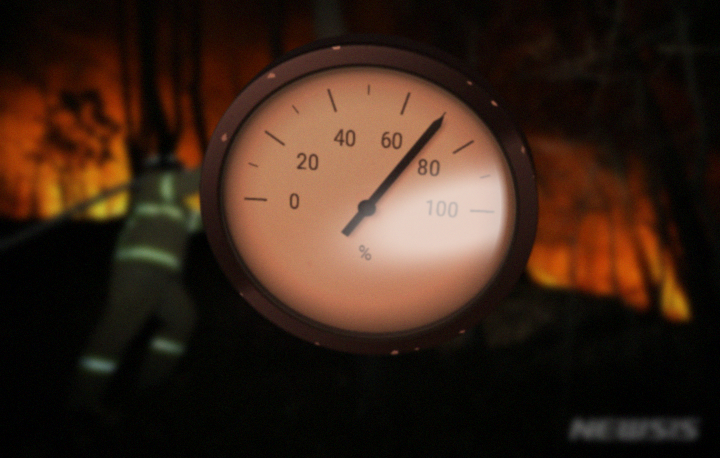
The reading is 70 %
